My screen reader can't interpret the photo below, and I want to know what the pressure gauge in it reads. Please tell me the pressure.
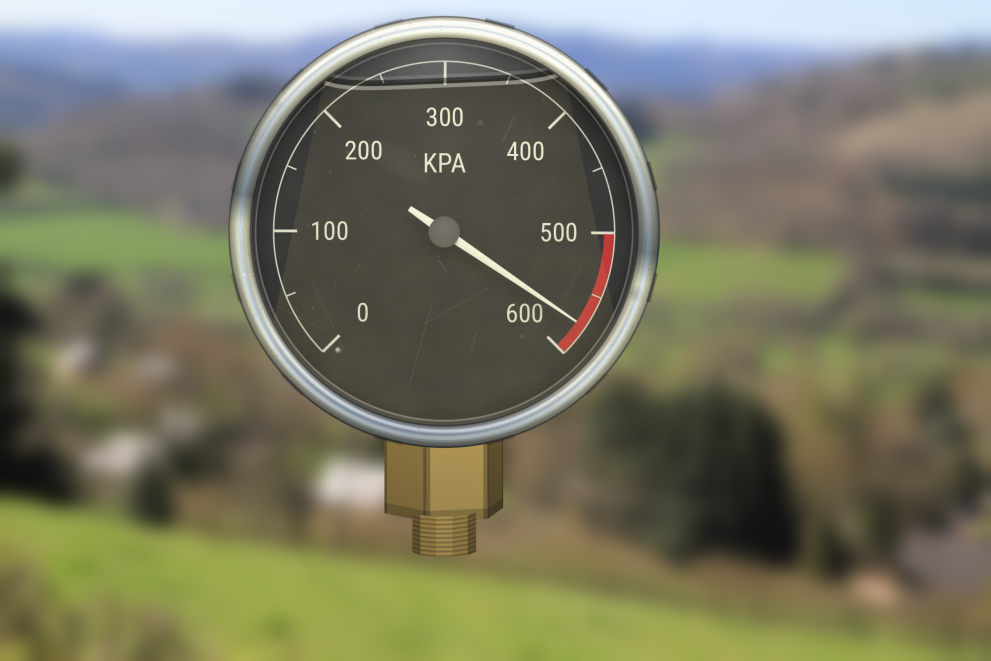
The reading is 575 kPa
